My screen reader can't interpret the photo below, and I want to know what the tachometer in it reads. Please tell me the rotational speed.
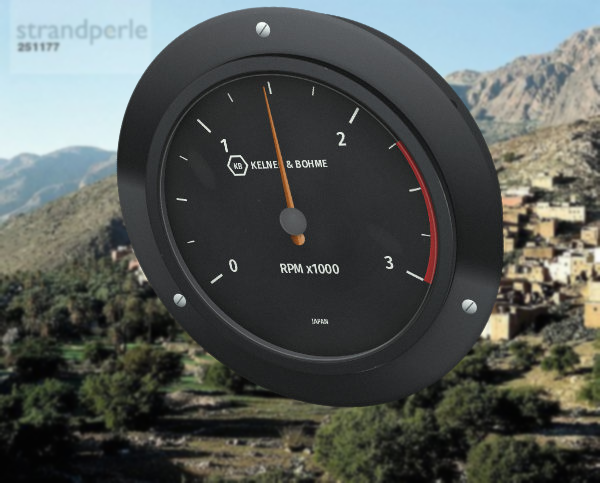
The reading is 1500 rpm
